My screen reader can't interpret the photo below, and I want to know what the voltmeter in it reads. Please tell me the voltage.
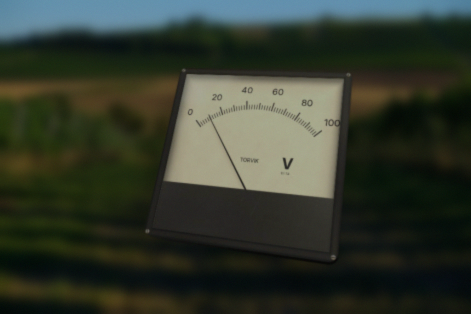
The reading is 10 V
